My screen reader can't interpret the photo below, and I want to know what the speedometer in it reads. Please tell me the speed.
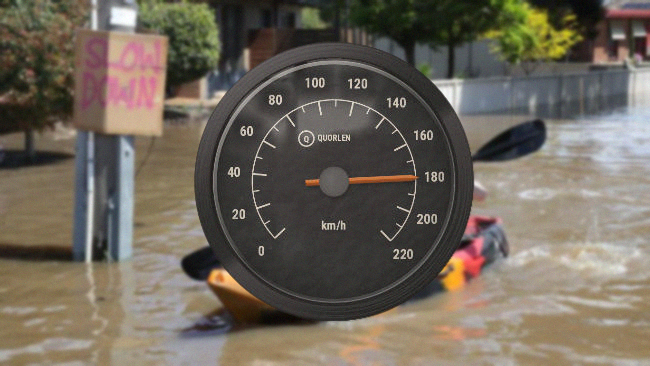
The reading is 180 km/h
